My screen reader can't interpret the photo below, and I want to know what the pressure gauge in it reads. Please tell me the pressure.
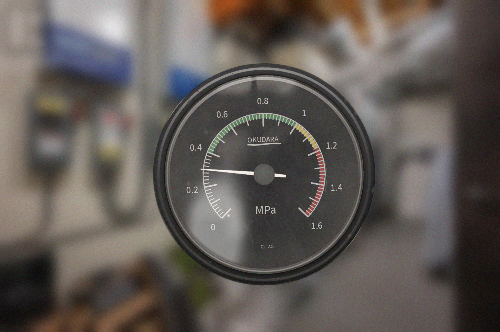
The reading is 0.3 MPa
